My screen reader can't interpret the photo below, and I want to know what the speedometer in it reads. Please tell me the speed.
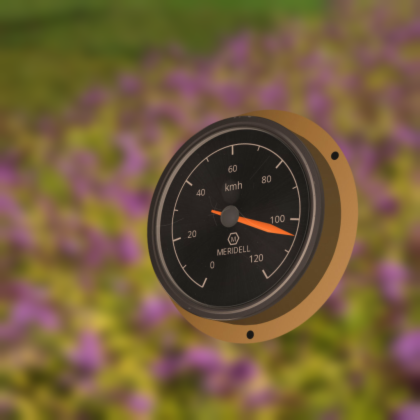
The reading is 105 km/h
